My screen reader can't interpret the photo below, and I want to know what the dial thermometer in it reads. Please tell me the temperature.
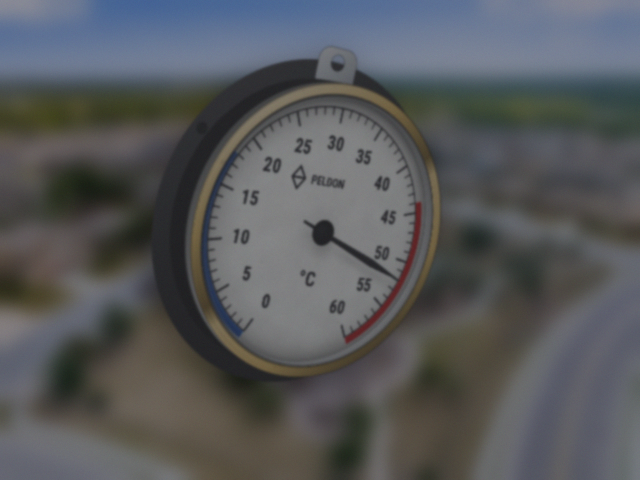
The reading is 52 °C
